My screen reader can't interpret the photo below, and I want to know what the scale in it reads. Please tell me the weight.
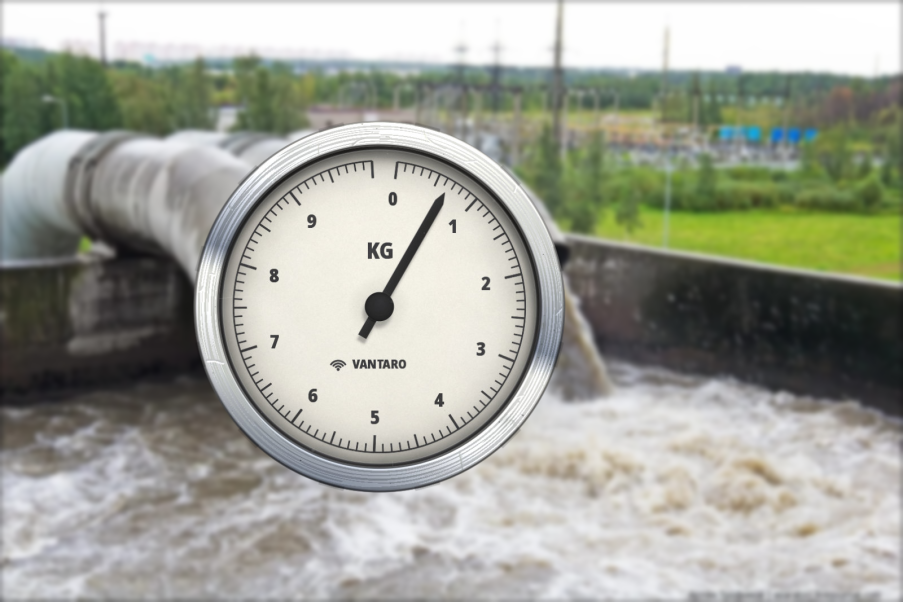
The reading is 0.65 kg
